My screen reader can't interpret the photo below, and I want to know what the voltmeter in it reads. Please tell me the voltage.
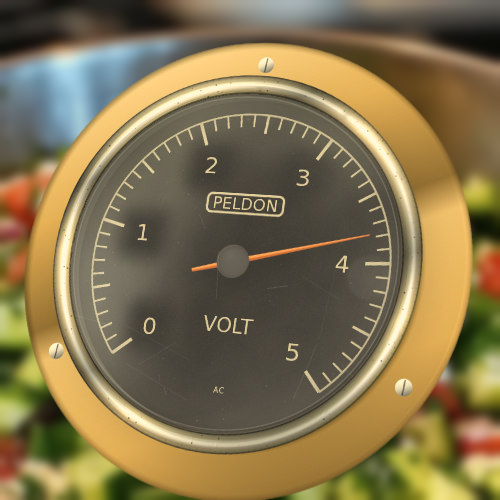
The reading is 3.8 V
